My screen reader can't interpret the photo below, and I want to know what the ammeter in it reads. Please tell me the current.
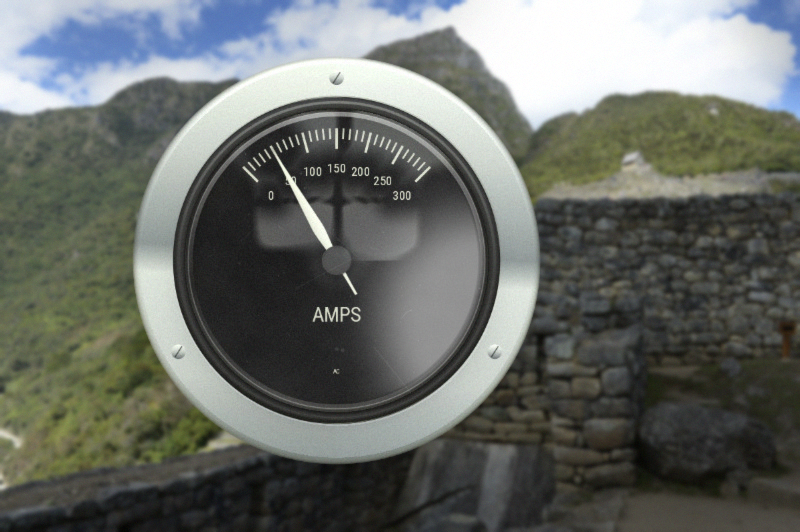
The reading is 50 A
